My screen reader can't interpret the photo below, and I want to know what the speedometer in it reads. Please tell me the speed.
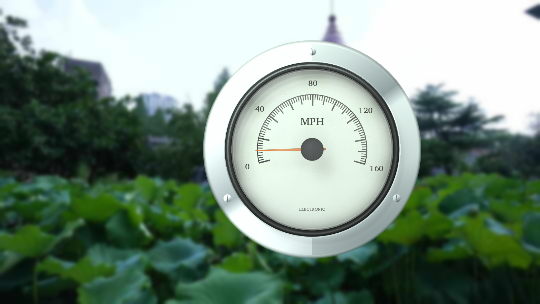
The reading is 10 mph
